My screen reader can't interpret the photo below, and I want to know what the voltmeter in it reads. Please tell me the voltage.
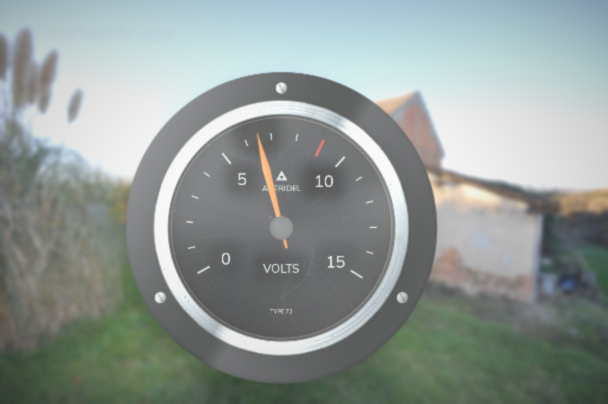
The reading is 6.5 V
